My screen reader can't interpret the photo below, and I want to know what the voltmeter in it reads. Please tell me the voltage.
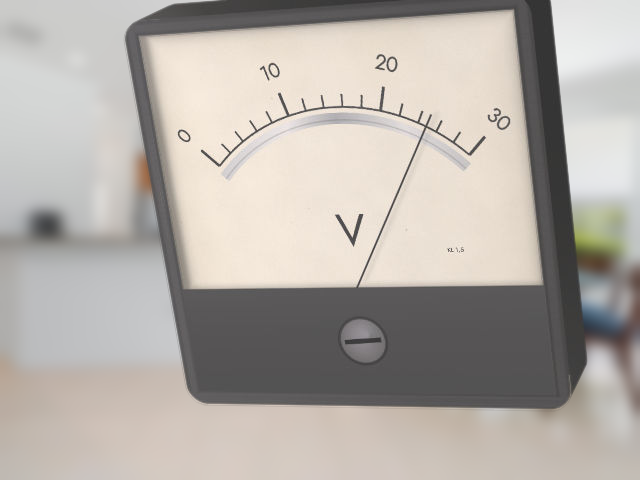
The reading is 25 V
